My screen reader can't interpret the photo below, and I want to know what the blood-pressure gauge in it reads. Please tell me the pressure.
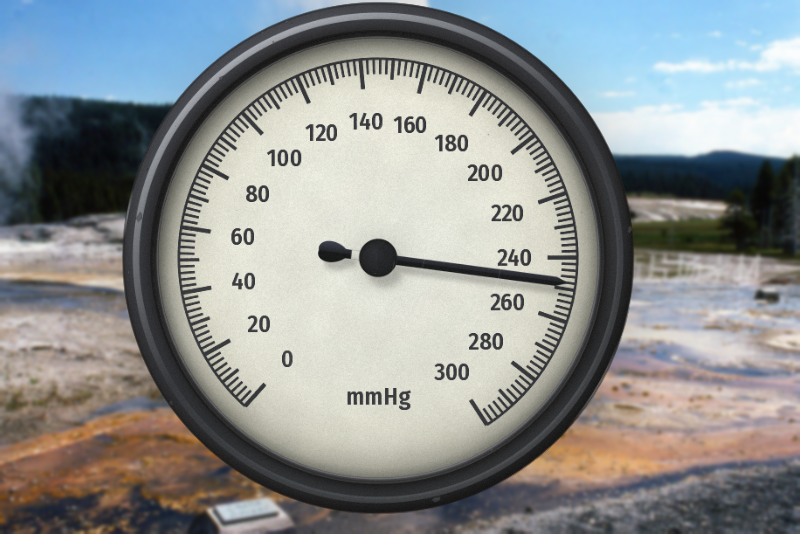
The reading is 248 mmHg
